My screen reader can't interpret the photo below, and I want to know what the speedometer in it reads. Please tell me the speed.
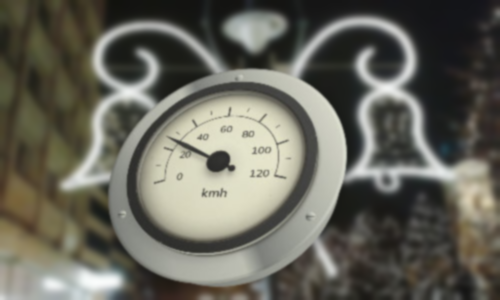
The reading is 25 km/h
